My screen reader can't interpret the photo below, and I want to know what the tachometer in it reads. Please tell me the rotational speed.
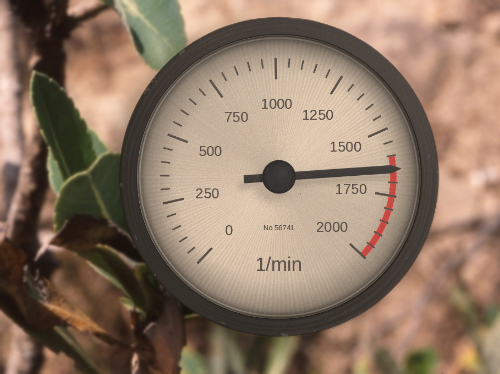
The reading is 1650 rpm
